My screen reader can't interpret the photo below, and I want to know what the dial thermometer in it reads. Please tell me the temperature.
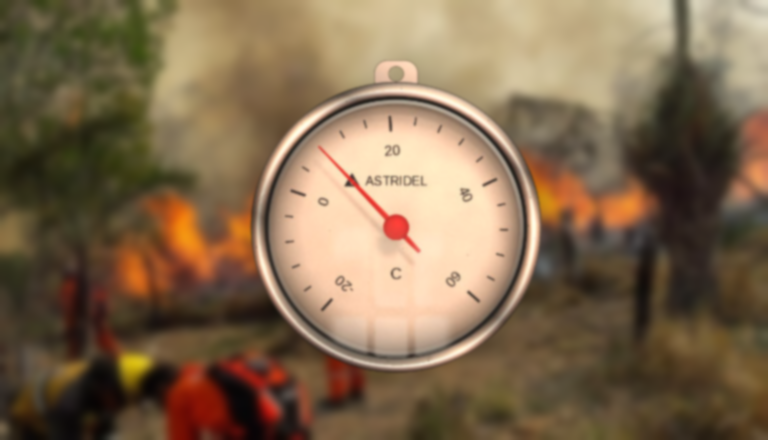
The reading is 8 °C
